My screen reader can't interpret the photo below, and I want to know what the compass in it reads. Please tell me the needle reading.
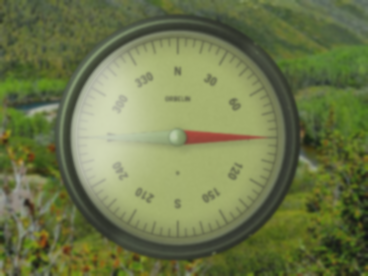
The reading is 90 °
